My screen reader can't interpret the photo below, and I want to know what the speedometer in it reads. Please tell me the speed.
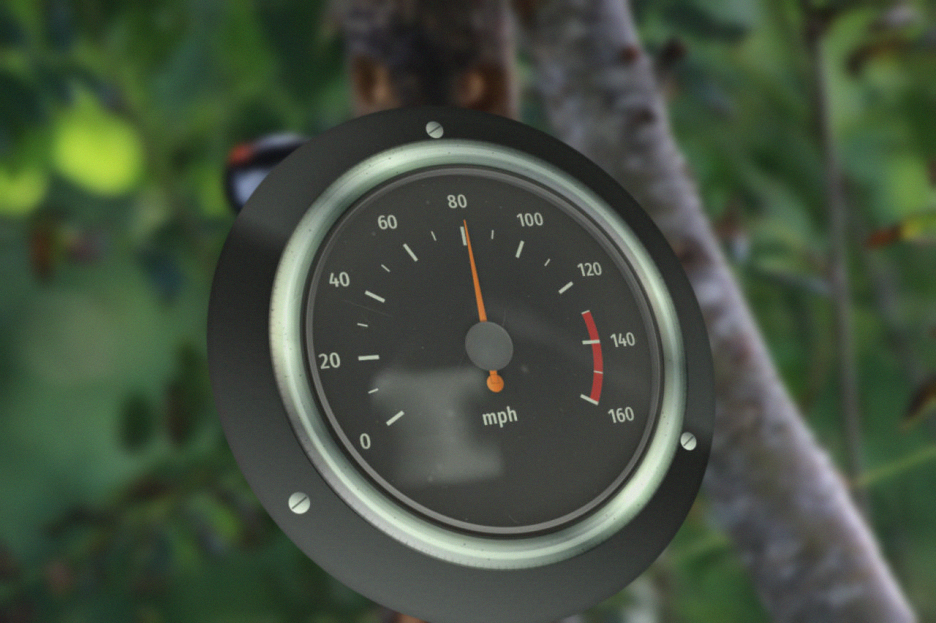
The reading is 80 mph
